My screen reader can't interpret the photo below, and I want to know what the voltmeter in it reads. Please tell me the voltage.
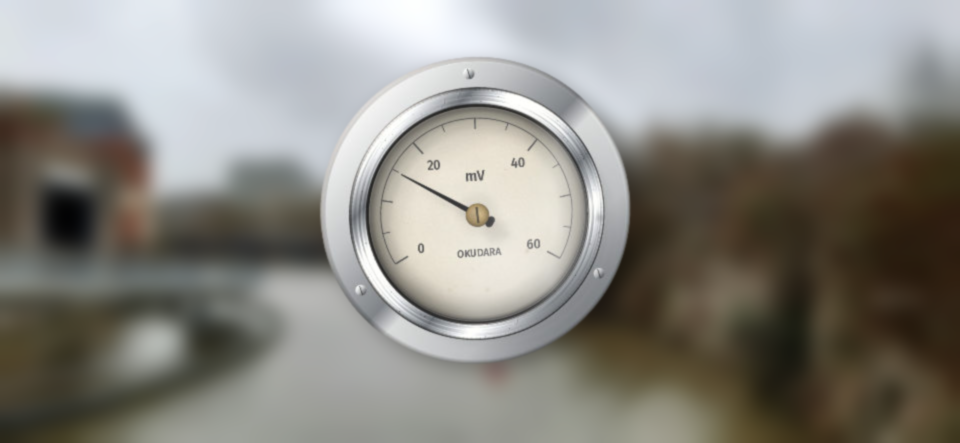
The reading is 15 mV
